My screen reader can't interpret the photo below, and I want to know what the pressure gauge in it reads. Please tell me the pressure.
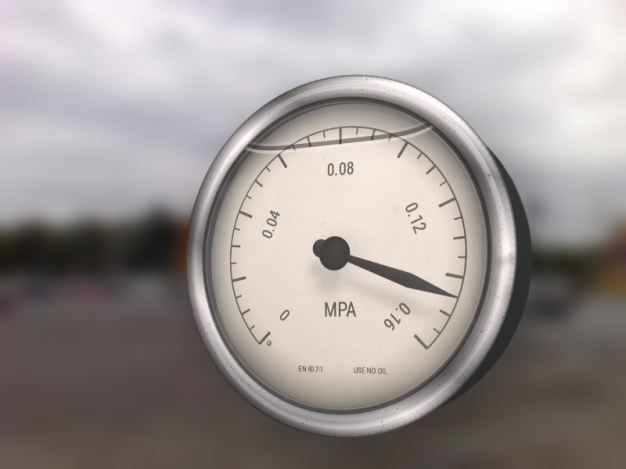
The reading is 0.145 MPa
